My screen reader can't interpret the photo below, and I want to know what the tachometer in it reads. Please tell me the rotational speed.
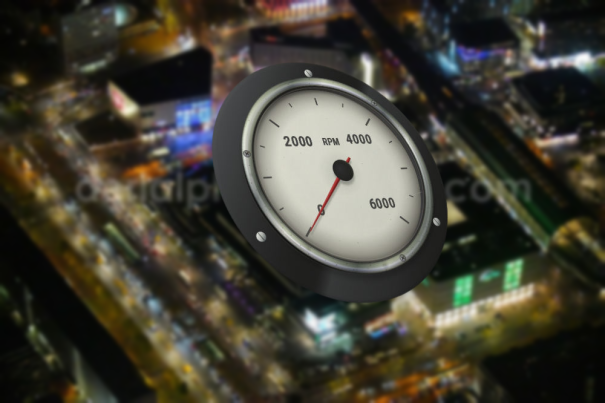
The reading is 0 rpm
